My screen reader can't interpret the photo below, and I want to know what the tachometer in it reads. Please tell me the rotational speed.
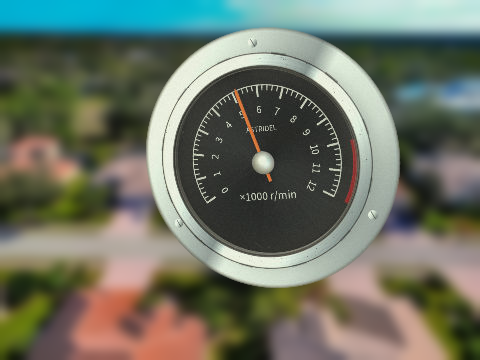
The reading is 5200 rpm
